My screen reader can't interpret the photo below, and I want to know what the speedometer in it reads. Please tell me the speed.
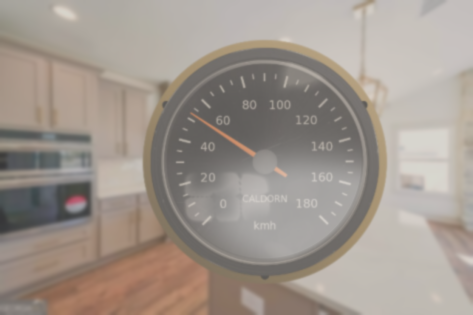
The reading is 52.5 km/h
